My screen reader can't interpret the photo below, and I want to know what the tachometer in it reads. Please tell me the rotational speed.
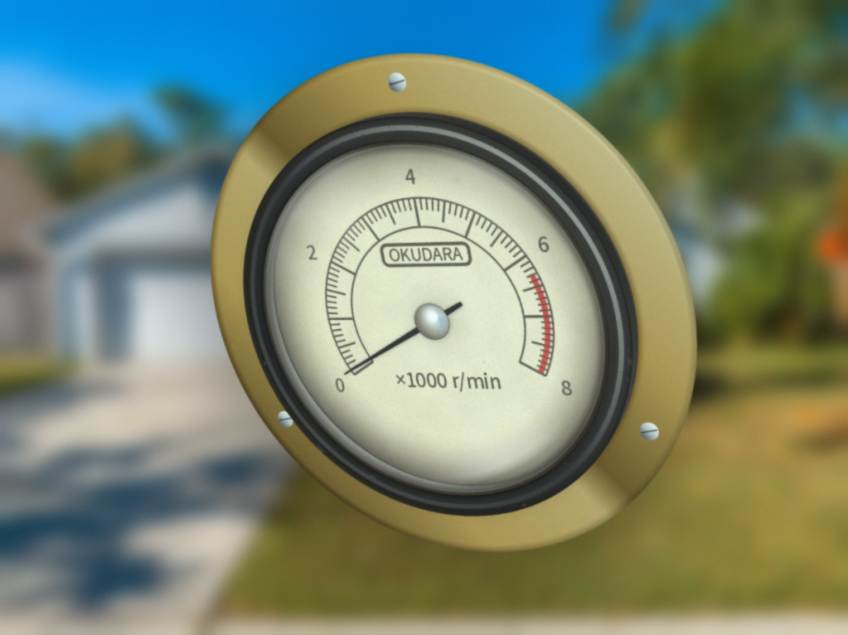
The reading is 100 rpm
